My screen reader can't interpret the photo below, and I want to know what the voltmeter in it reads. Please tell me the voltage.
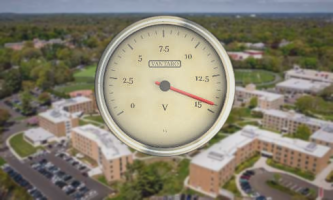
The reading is 14.5 V
